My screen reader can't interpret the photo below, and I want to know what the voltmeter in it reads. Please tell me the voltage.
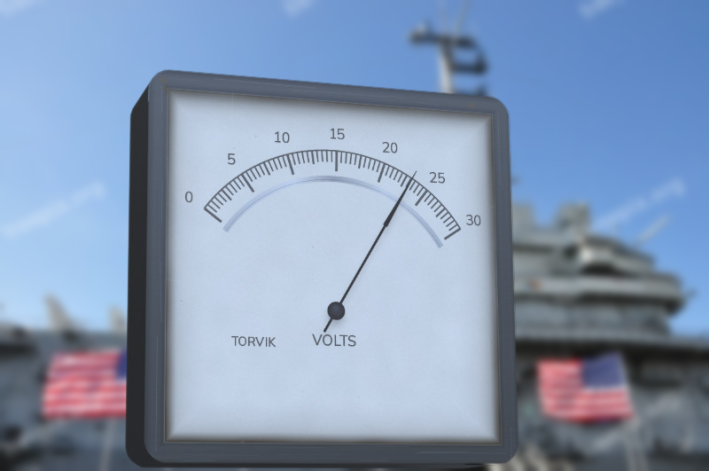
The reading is 23 V
